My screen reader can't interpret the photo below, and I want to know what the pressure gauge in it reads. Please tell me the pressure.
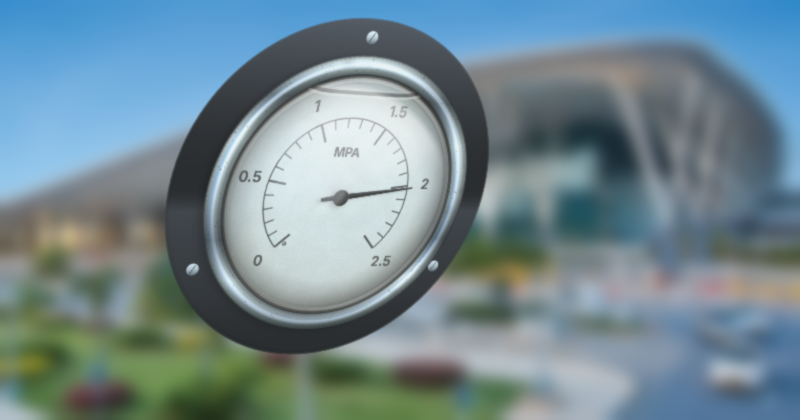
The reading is 2 MPa
